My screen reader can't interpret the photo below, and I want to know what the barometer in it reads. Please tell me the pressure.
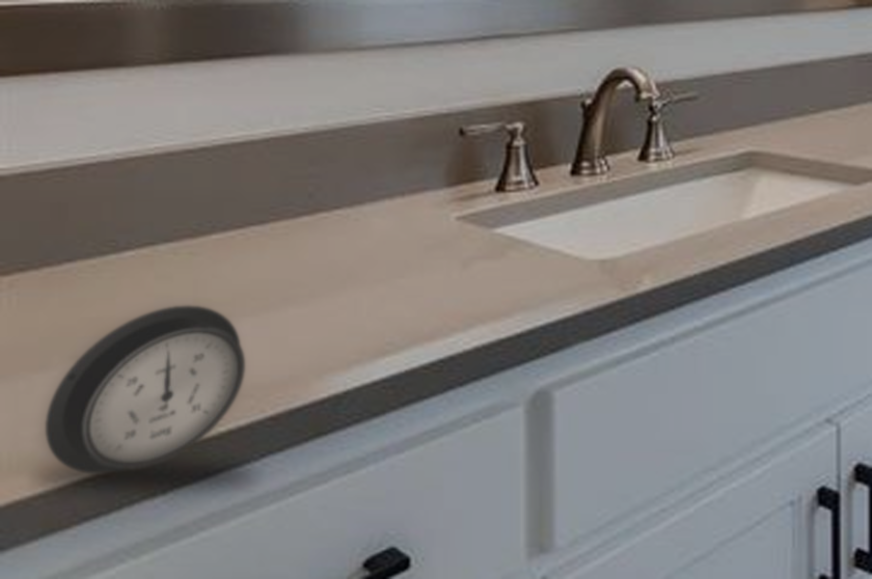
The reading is 29.5 inHg
